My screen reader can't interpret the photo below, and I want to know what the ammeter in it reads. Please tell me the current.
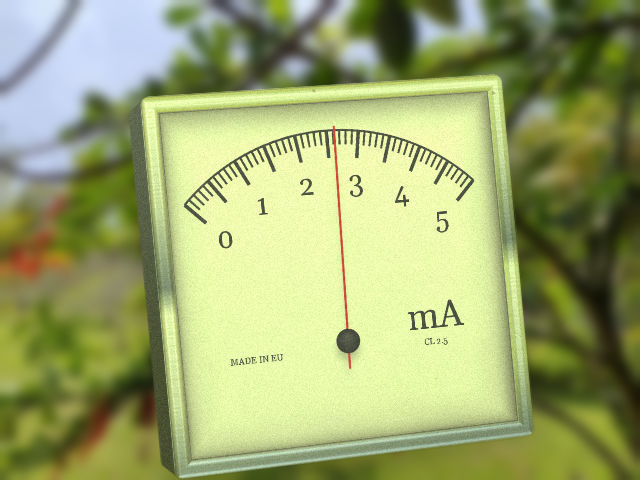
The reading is 2.6 mA
